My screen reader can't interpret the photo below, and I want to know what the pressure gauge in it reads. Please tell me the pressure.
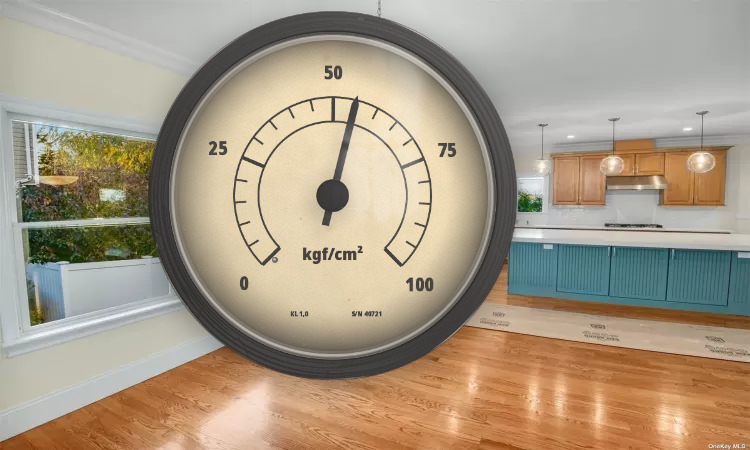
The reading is 55 kg/cm²
